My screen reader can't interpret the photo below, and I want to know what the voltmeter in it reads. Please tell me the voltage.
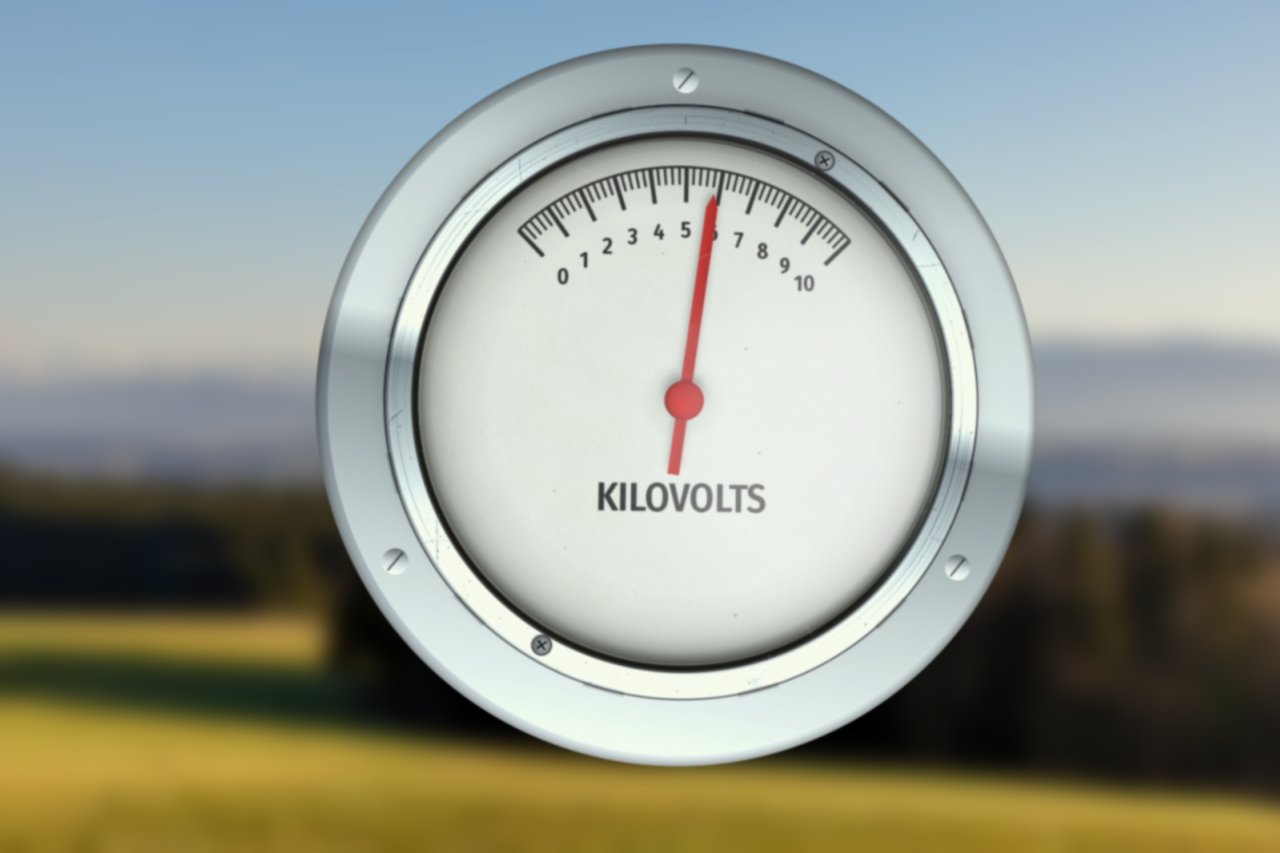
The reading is 5.8 kV
